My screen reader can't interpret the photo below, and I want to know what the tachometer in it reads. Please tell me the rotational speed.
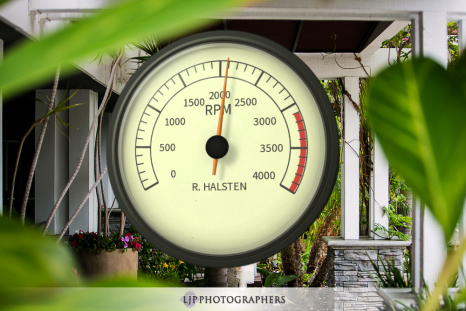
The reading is 2100 rpm
